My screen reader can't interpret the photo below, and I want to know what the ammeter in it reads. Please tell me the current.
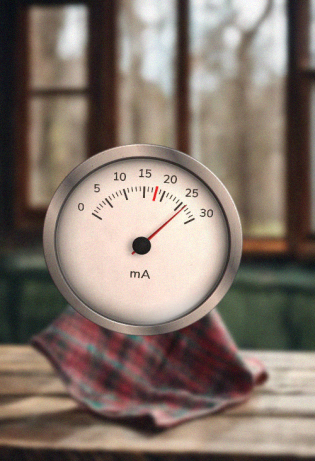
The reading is 26 mA
